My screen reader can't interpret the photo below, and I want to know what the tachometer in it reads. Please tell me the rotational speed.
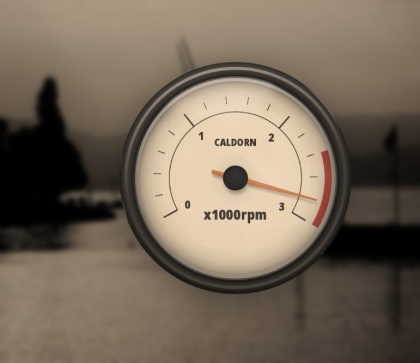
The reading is 2800 rpm
